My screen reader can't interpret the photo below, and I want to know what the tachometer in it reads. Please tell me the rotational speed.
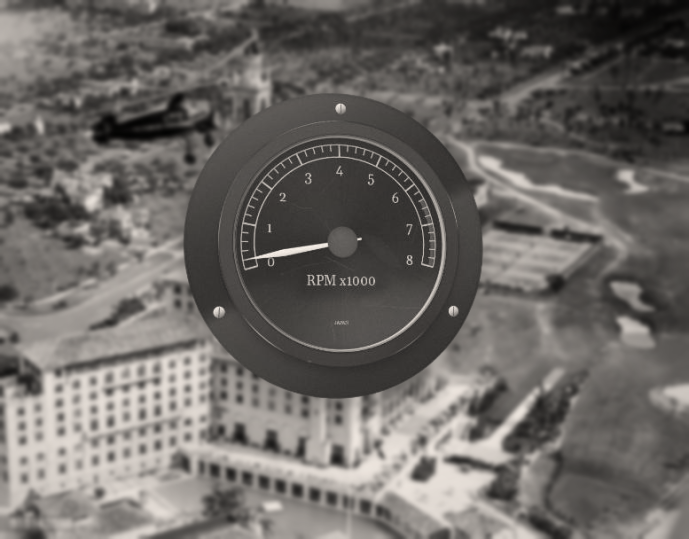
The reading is 200 rpm
